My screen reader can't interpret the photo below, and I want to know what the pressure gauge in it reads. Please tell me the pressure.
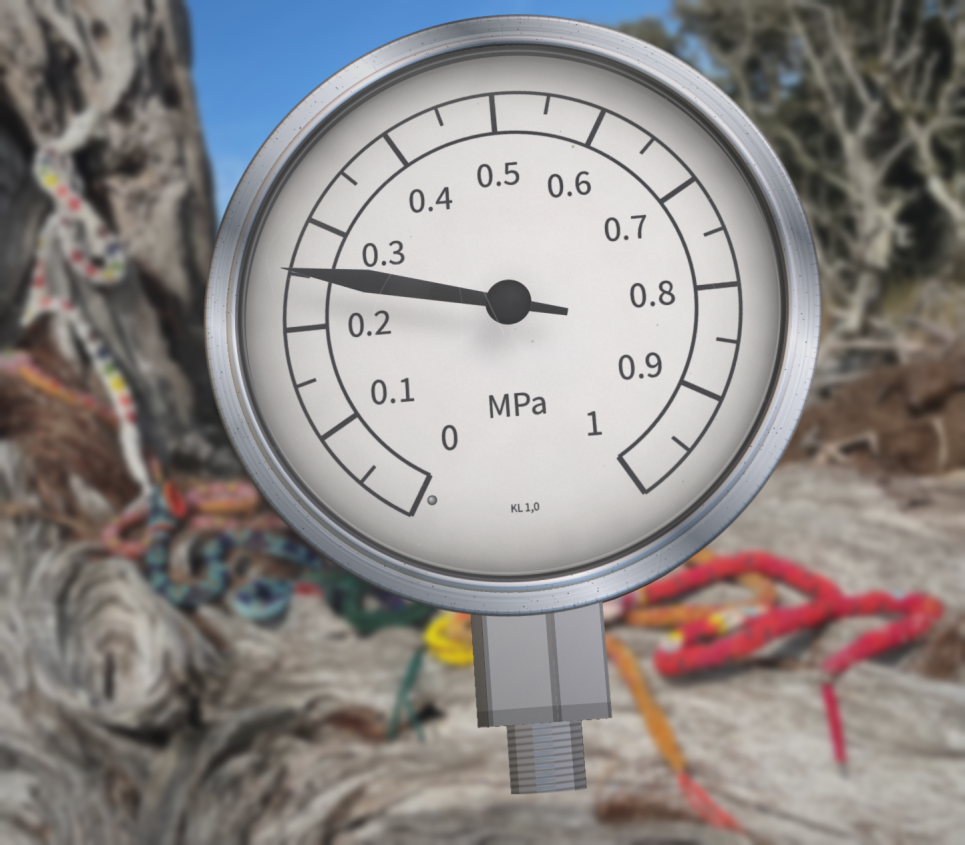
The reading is 0.25 MPa
